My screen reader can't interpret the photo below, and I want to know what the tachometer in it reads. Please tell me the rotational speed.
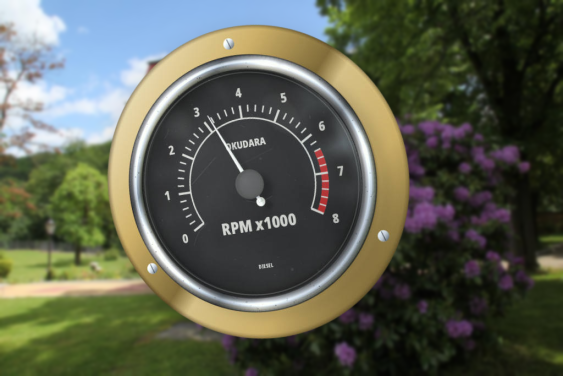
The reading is 3200 rpm
